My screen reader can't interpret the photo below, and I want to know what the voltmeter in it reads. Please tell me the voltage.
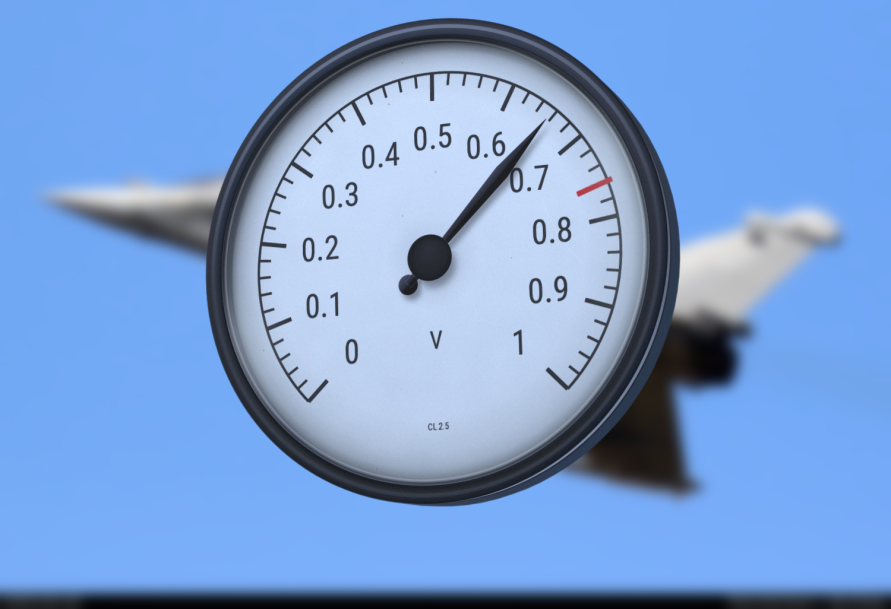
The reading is 0.66 V
